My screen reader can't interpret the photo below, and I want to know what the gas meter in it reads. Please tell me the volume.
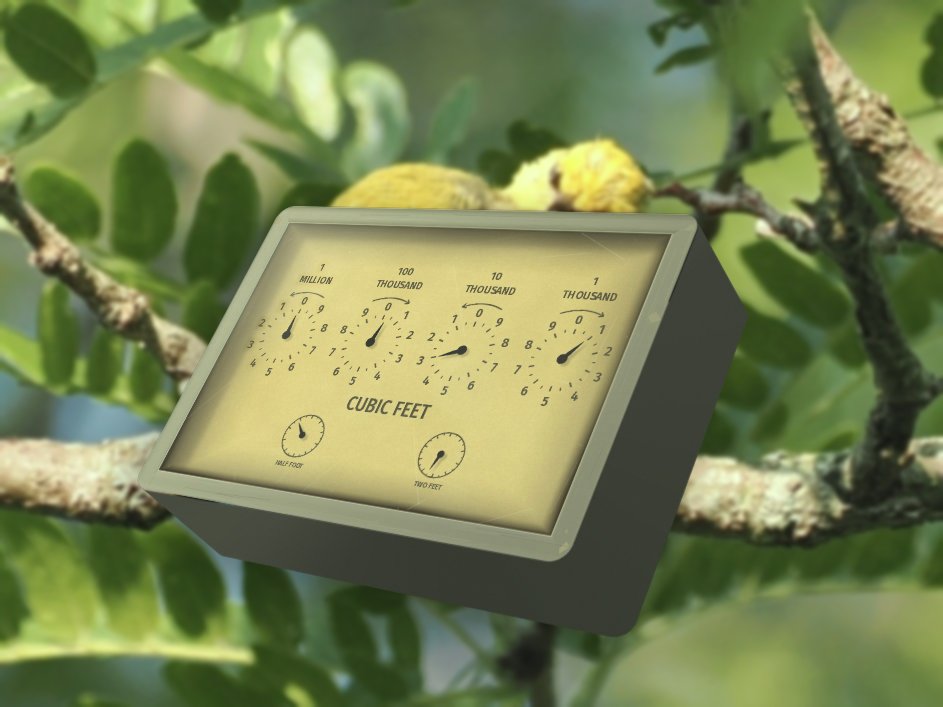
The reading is 3100 ft³
